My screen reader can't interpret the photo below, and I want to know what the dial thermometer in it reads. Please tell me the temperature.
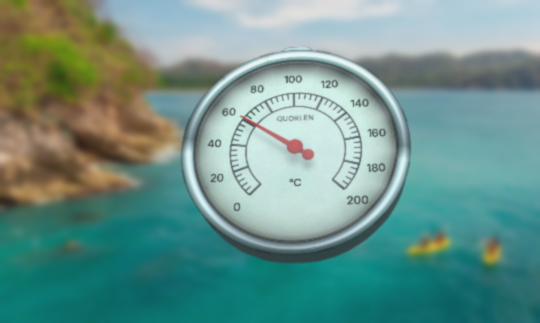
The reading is 60 °C
